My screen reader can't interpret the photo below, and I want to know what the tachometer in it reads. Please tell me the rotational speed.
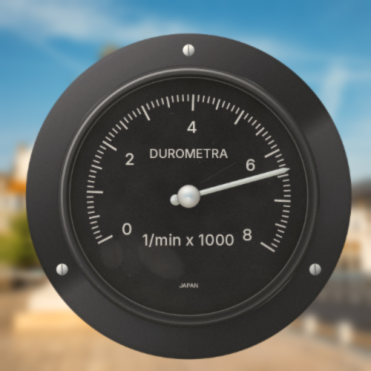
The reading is 6400 rpm
